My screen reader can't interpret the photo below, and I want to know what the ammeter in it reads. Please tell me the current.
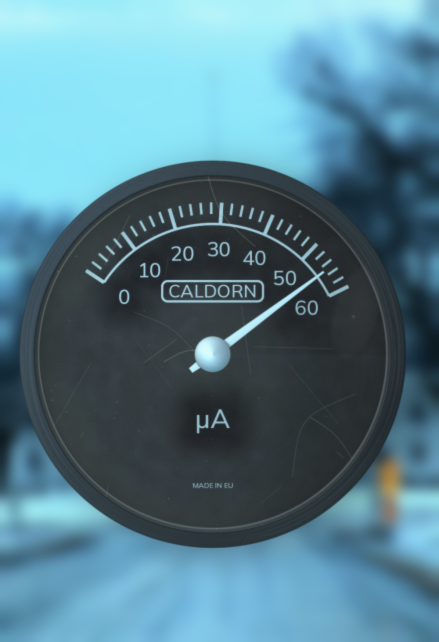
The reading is 55 µA
